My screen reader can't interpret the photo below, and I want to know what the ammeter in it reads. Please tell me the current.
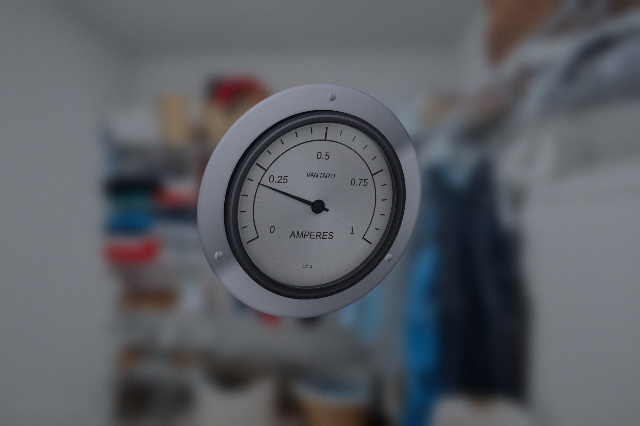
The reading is 0.2 A
